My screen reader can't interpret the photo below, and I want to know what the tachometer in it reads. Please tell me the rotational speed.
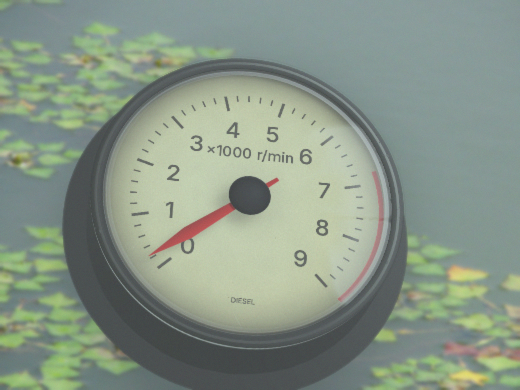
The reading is 200 rpm
